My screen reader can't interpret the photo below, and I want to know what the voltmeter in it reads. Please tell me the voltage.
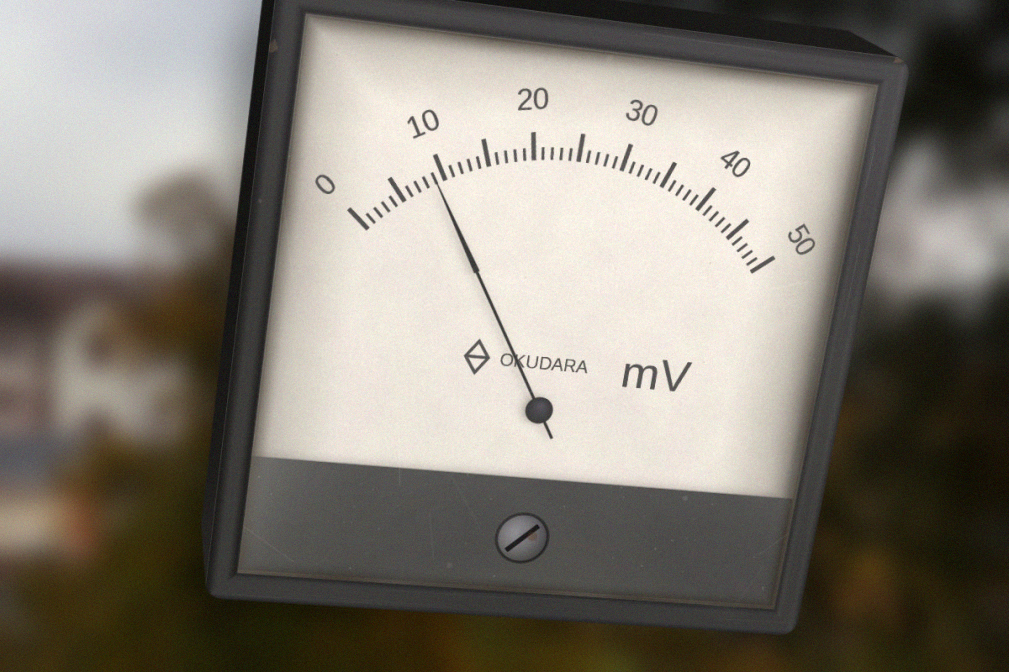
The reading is 9 mV
